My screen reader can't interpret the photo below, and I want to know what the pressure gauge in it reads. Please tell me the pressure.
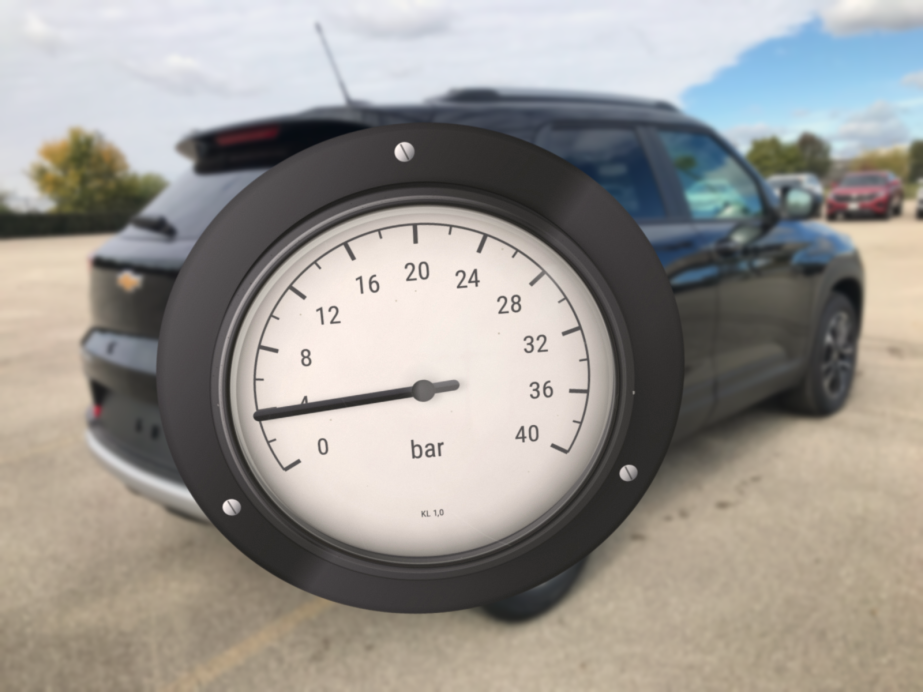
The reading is 4 bar
